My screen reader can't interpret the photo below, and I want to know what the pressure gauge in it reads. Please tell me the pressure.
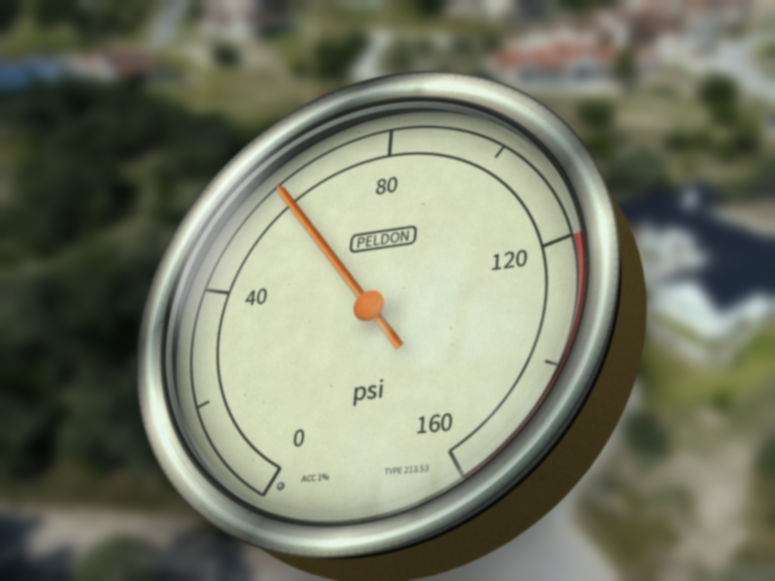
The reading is 60 psi
